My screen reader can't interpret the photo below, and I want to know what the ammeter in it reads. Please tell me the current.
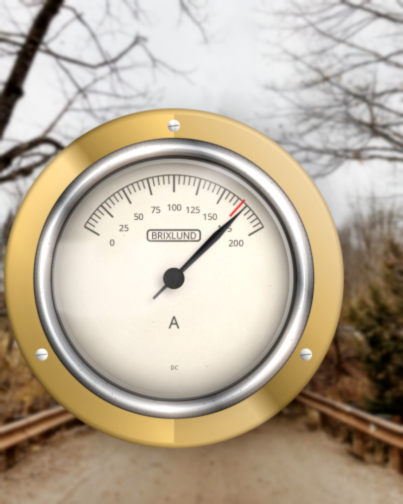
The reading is 175 A
